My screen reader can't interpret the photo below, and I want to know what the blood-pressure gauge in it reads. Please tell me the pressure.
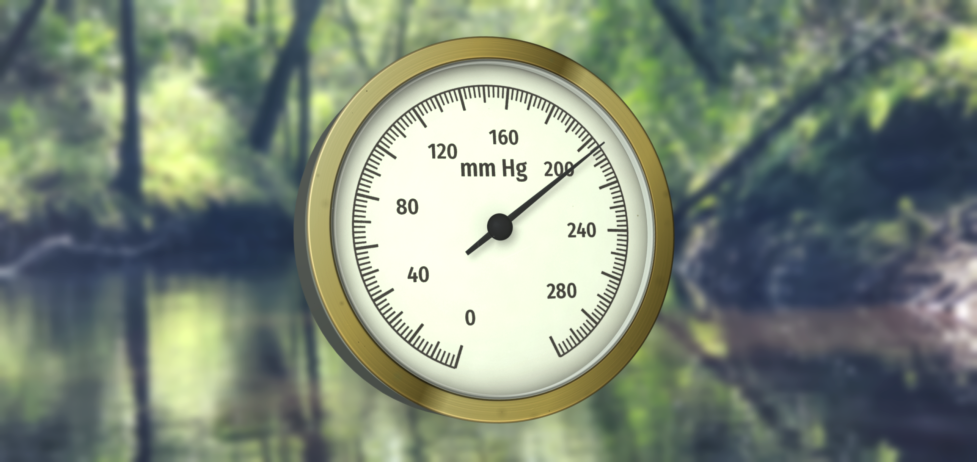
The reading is 204 mmHg
